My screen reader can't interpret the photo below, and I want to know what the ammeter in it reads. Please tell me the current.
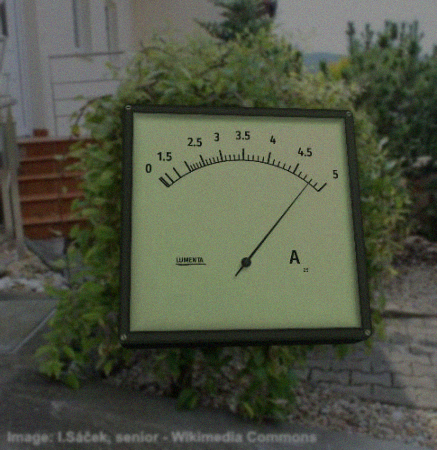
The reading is 4.8 A
